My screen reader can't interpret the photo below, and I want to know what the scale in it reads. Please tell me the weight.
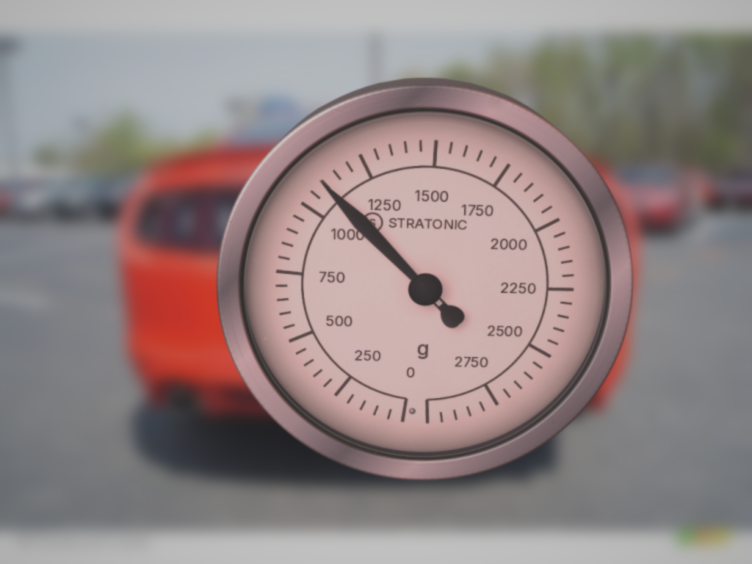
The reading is 1100 g
